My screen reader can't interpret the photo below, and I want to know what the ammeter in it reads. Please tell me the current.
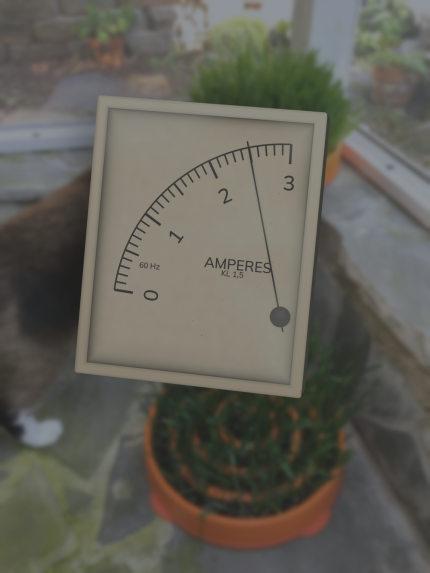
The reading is 2.5 A
